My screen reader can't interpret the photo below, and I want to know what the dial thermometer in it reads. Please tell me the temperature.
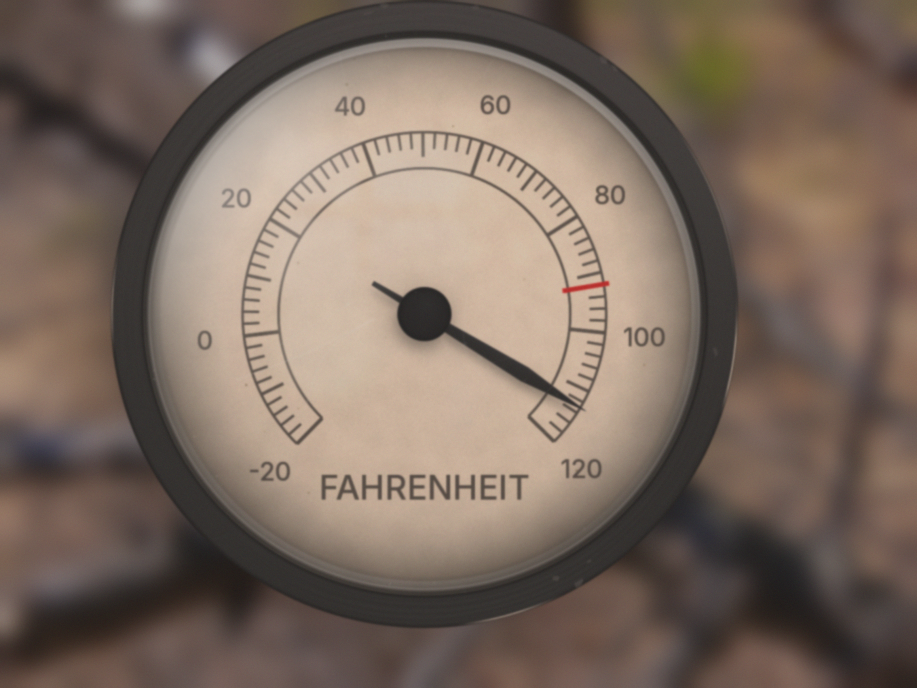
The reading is 113 °F
